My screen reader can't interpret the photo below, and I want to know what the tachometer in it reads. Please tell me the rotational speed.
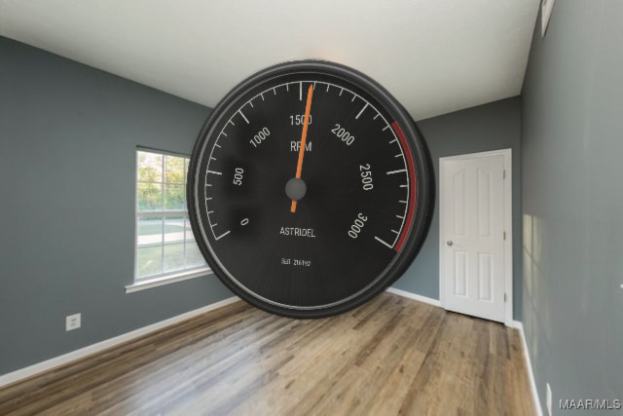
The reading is 1600 rpm
